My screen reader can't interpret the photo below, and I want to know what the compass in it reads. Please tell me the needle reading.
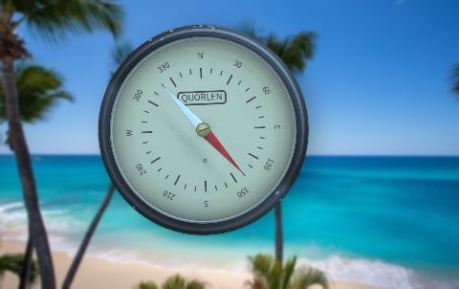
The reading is 140 °
